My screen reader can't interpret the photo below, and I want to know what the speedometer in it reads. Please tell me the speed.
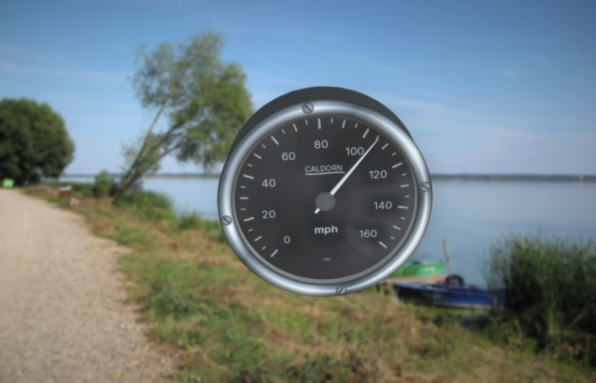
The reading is 105 mph
